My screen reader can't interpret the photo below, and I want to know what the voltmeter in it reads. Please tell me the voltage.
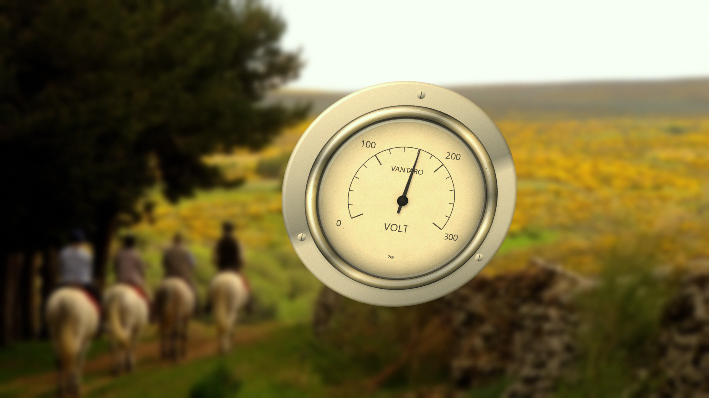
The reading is 160 V
